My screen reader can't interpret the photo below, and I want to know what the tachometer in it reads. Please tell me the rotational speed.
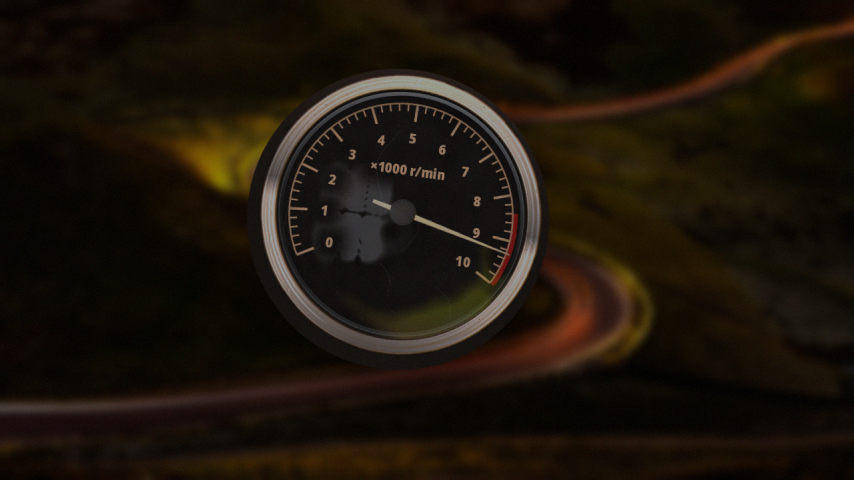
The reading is 9300 rpm
